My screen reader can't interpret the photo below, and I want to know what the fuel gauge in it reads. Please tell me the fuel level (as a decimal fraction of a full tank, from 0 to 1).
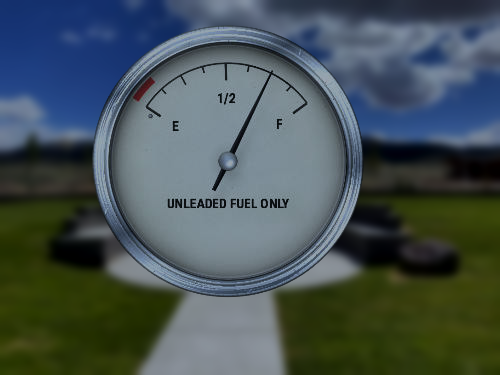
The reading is 0.75
